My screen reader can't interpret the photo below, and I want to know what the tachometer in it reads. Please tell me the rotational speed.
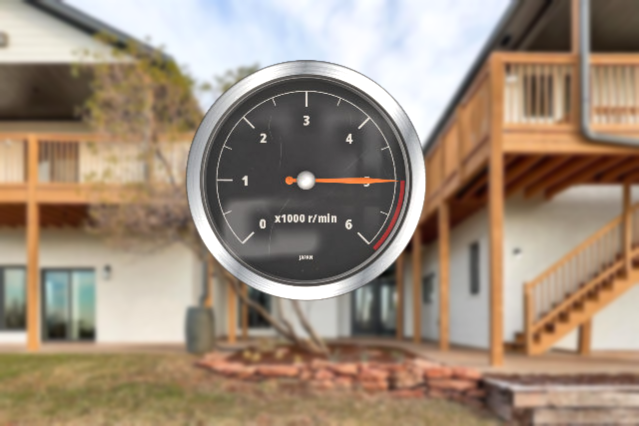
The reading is 5000 rpm
